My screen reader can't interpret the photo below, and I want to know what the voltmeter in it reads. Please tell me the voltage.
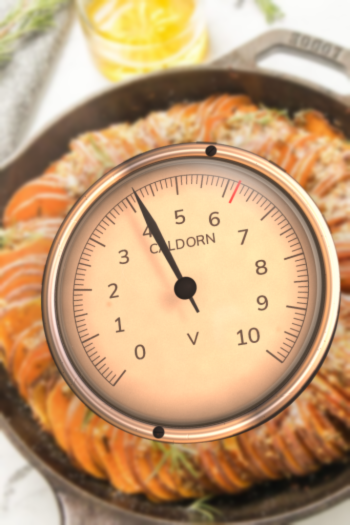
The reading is 4.2 V
